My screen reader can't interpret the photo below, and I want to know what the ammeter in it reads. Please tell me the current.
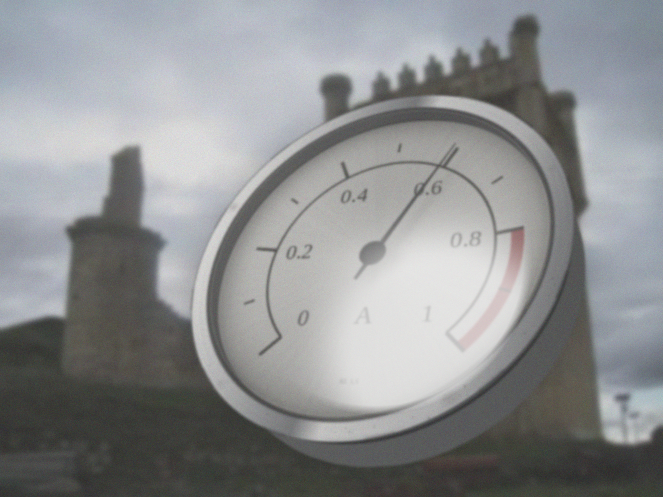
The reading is 0.6 A
